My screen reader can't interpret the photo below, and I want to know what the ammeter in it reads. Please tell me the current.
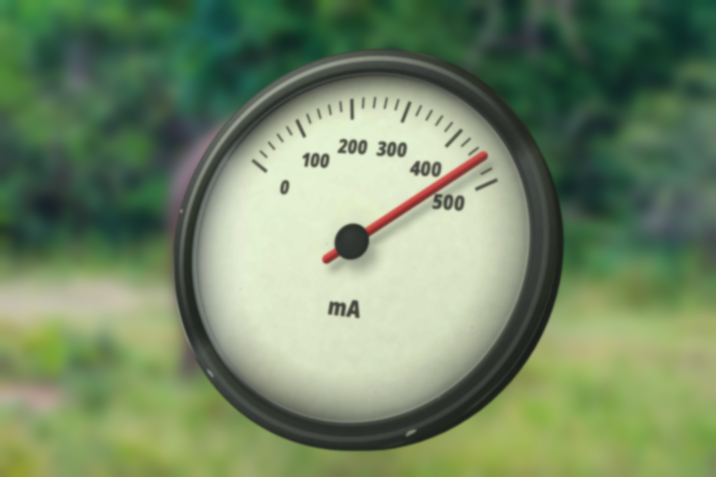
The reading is 460 mA
